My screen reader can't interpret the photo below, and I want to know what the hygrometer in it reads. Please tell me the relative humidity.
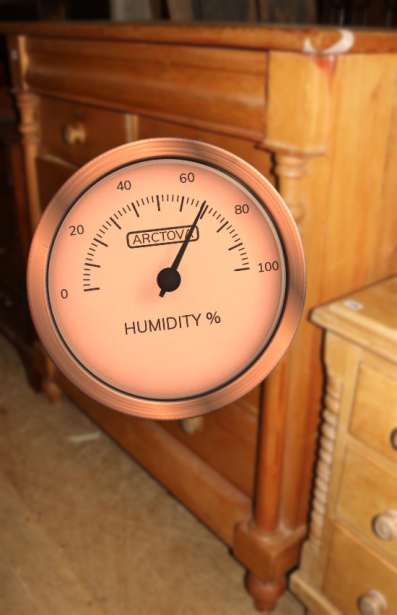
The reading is 68 %
